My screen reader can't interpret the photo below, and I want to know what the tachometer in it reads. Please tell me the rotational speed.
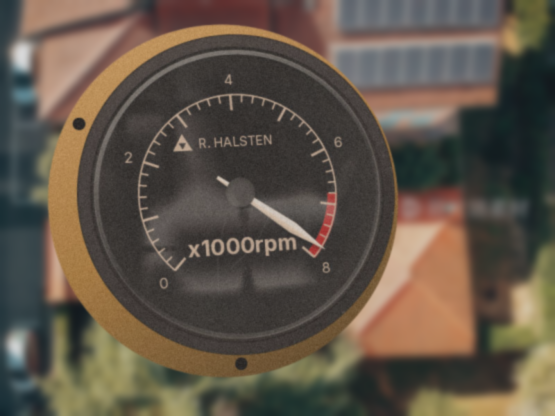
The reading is 7800 rpm
